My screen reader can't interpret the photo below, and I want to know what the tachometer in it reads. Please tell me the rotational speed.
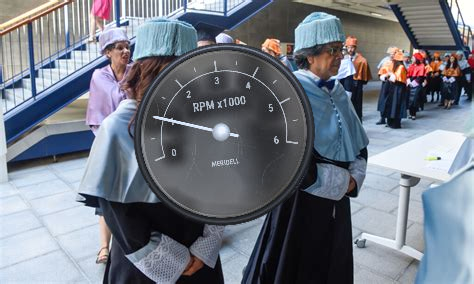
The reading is 1000 rpm
